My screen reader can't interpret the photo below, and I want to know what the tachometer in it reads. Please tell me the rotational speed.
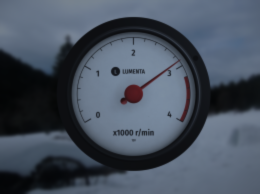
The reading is 2900 rpm
